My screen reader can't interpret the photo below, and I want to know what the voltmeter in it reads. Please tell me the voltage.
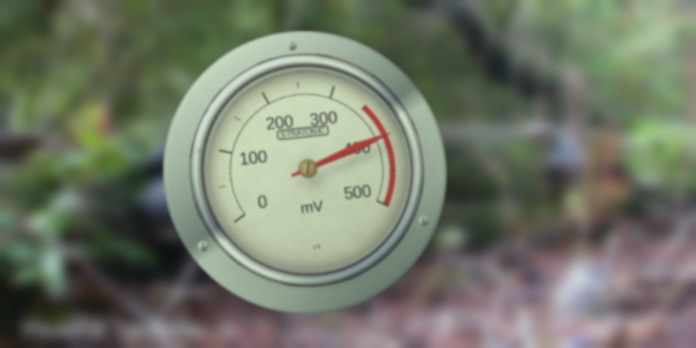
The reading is 400 mV
